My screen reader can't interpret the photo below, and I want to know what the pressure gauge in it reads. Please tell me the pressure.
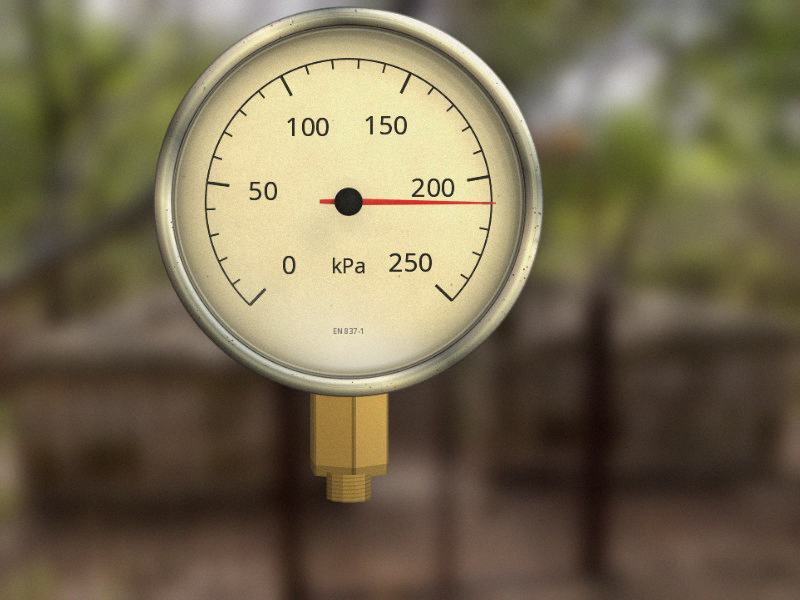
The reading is 210 kPa
